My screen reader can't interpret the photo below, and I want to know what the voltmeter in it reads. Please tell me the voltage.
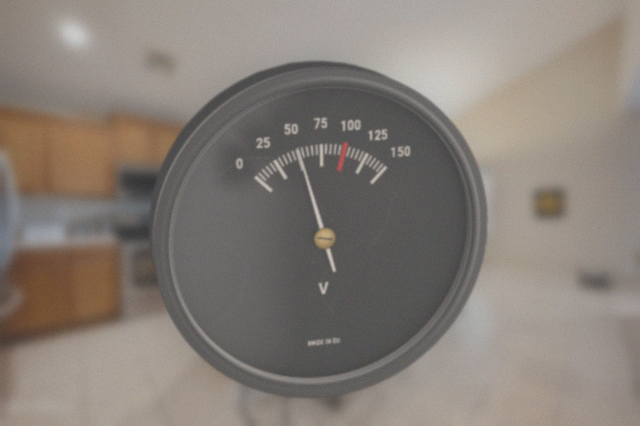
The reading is 50 V
